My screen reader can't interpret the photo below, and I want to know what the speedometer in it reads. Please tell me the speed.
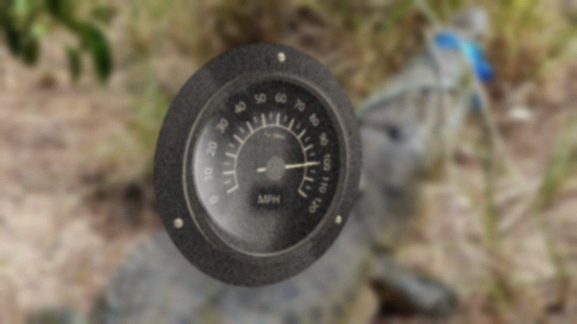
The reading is 100 mph
